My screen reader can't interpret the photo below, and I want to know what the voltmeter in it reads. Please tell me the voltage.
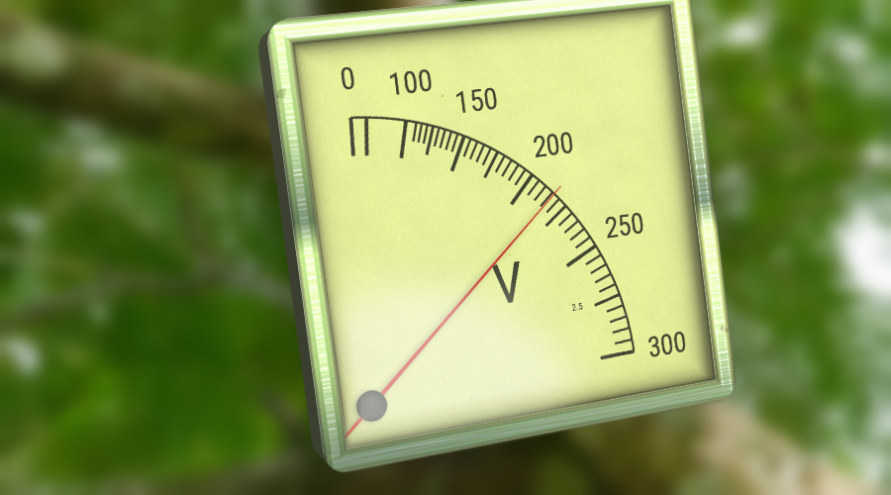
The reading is 215 V
